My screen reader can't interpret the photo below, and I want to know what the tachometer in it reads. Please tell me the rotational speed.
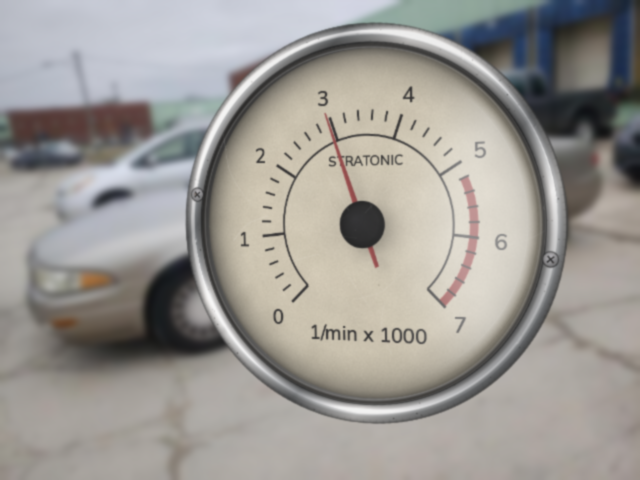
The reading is 3000 rpm
